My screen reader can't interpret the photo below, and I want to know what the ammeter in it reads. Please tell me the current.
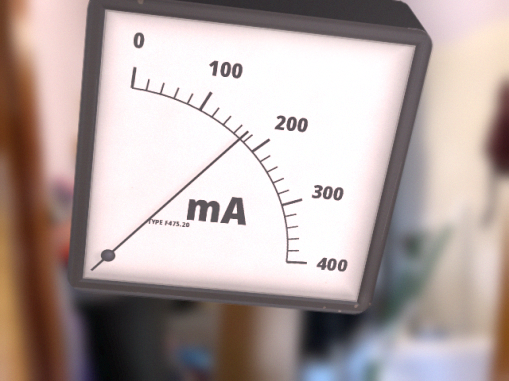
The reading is 170 mA
